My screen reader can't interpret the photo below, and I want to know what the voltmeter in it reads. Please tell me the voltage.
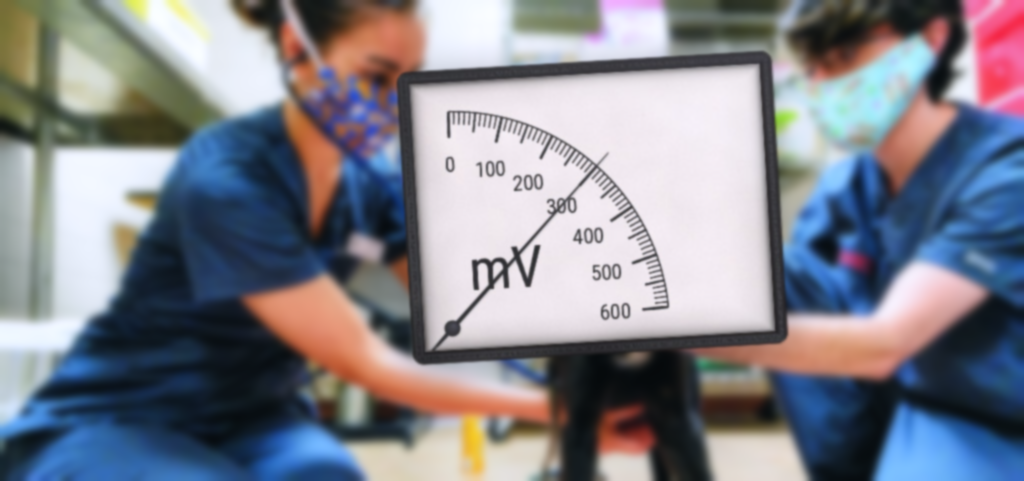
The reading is 300 mV
